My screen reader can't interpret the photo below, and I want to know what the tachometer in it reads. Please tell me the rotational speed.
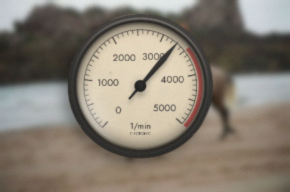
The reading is 3300 rpm
